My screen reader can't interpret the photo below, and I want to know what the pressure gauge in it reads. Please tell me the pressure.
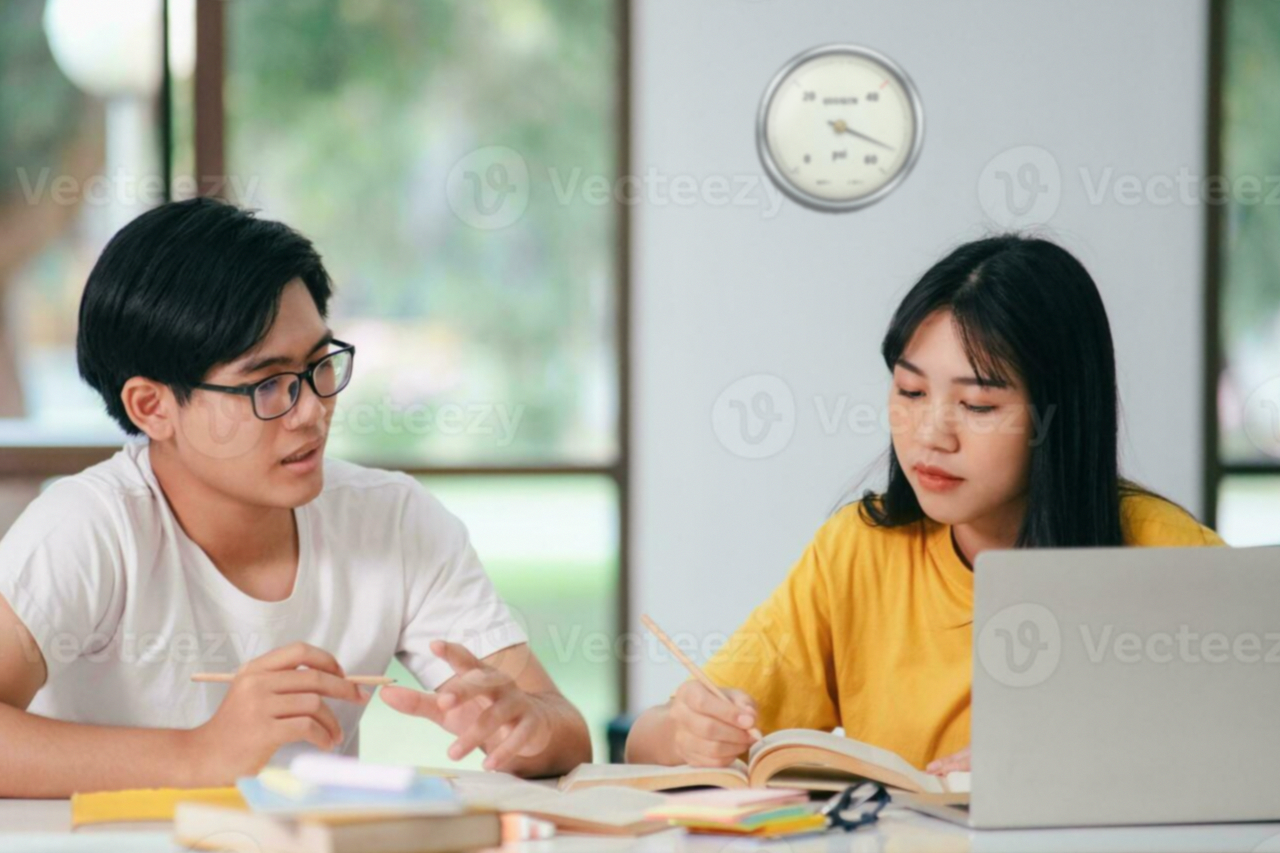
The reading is 55 psi
